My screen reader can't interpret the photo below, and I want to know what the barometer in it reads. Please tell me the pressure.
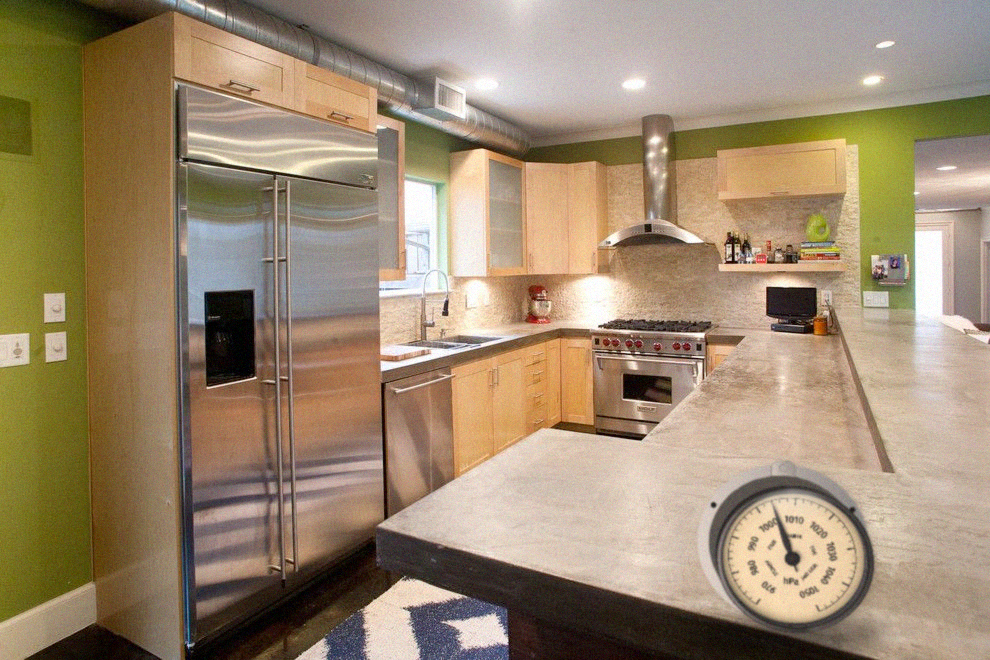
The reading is 1004 hPa
